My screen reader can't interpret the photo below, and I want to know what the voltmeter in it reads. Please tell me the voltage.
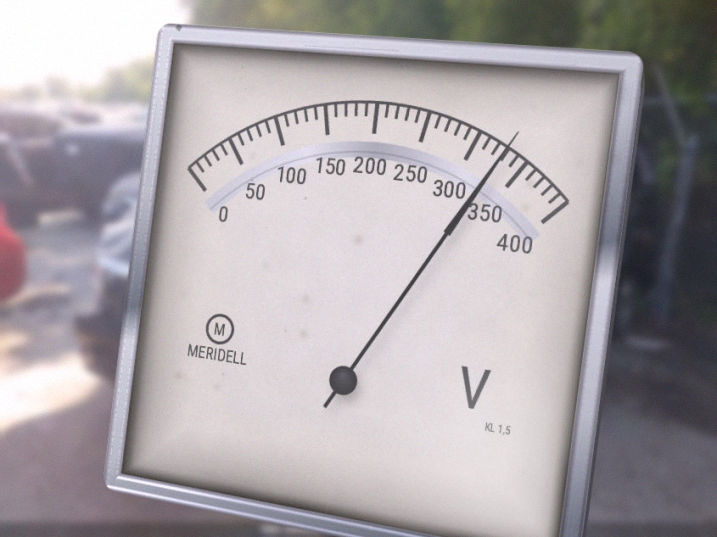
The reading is 330 V
